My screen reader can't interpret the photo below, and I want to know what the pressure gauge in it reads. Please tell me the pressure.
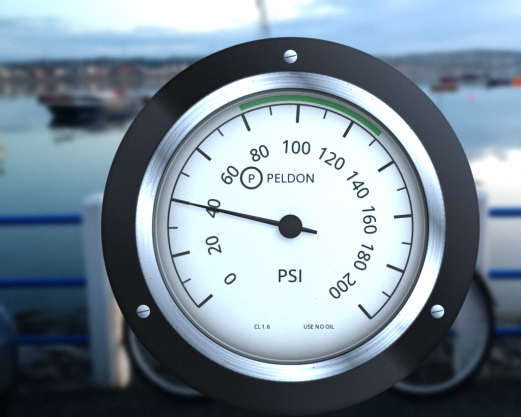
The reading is 40 psi
